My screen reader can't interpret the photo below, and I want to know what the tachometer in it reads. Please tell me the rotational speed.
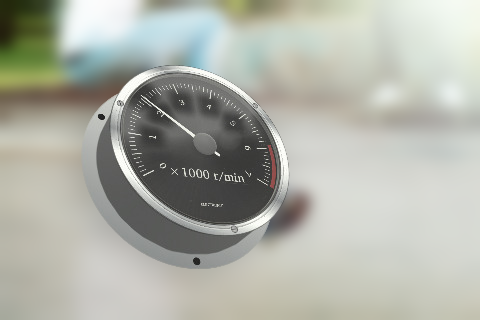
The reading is 2000 rpm
